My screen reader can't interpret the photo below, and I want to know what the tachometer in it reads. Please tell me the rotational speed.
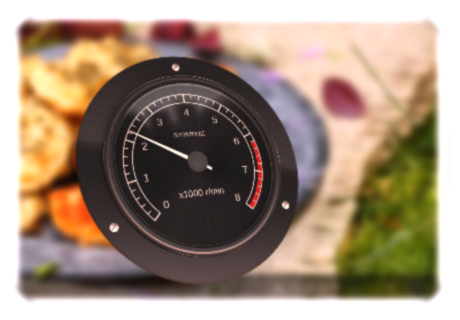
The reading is 2200 rpm
